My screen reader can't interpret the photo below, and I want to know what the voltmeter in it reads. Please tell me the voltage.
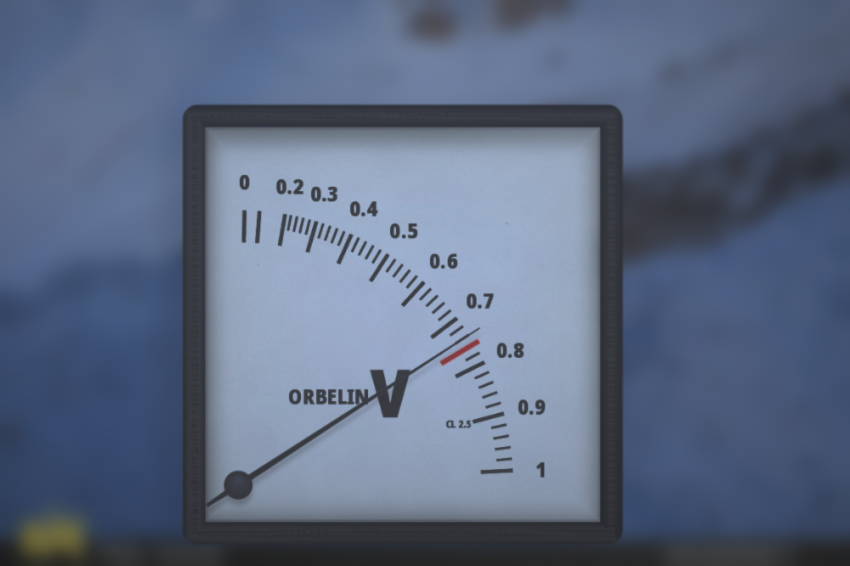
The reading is 0.74 V
